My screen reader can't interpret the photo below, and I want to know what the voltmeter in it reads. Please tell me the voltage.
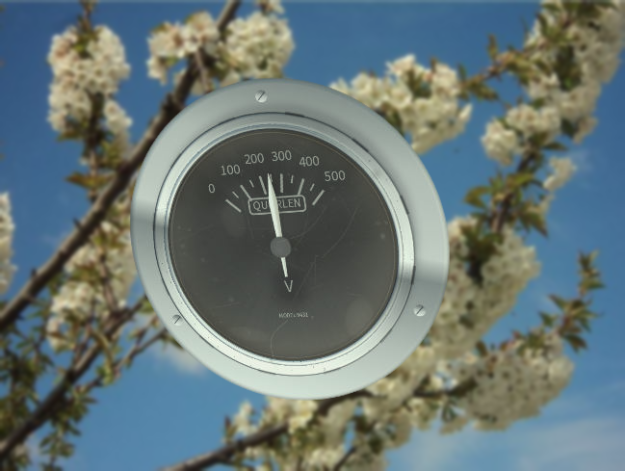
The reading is 250 V
